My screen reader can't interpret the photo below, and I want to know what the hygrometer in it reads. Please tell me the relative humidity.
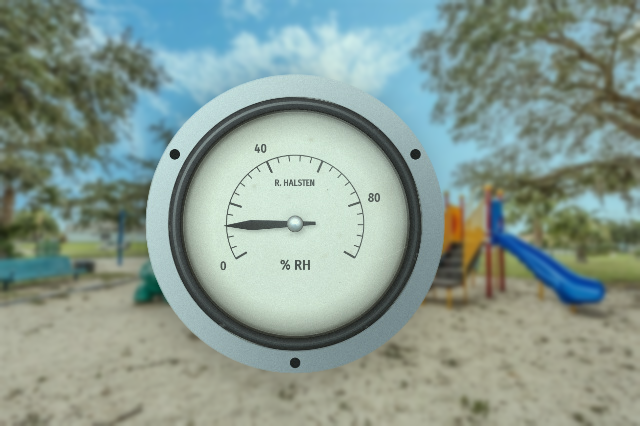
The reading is 12 %
